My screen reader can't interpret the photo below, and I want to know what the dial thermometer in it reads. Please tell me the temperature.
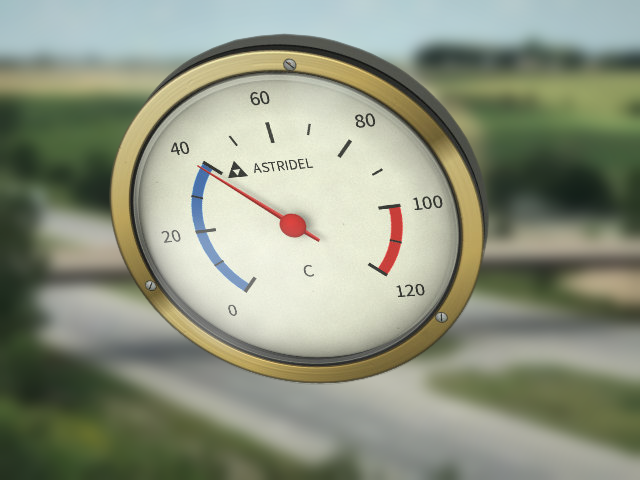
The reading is 40 °C
